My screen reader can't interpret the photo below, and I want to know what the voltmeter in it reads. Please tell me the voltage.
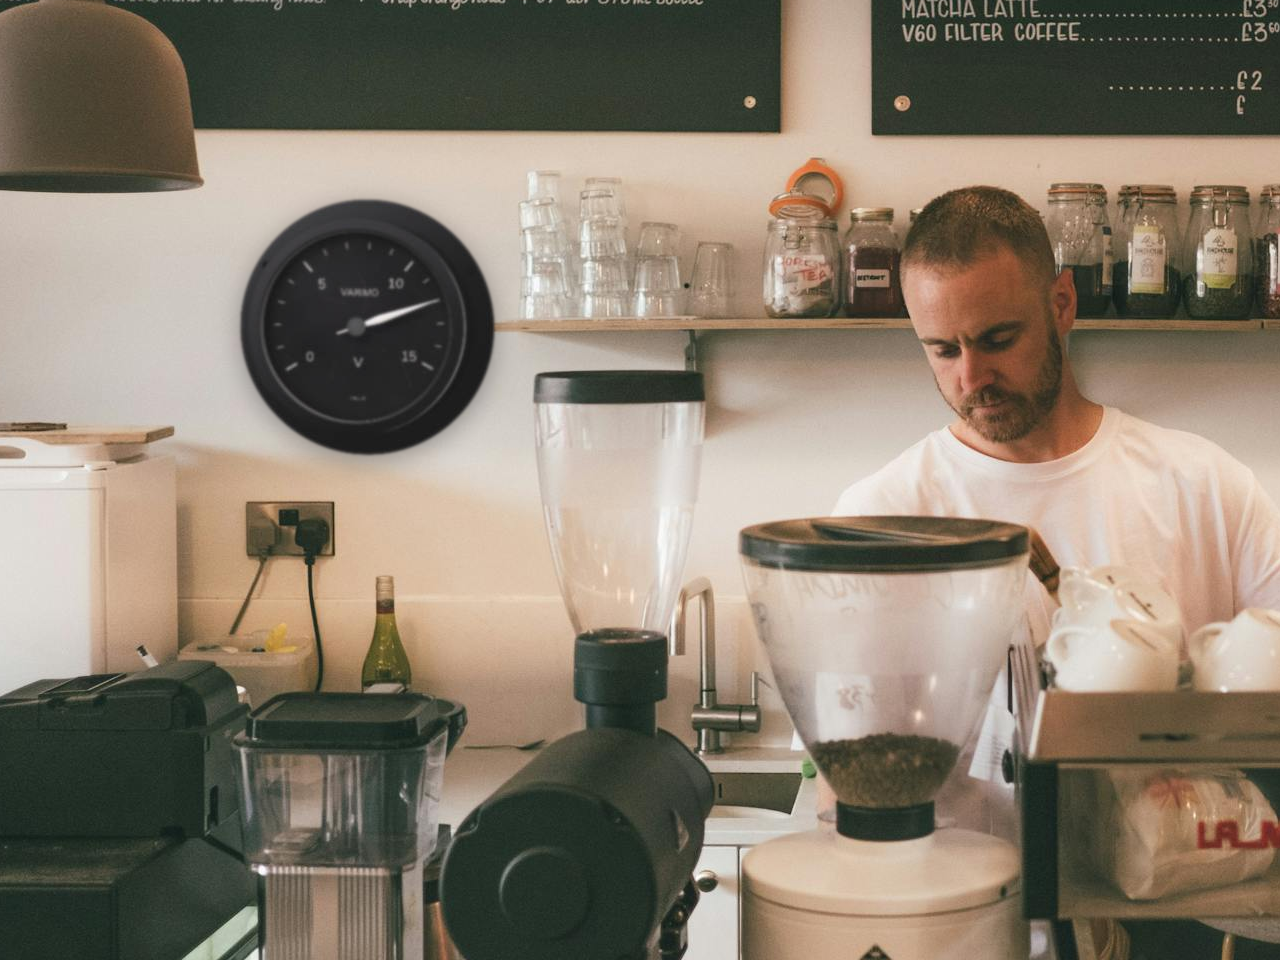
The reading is 12 V
